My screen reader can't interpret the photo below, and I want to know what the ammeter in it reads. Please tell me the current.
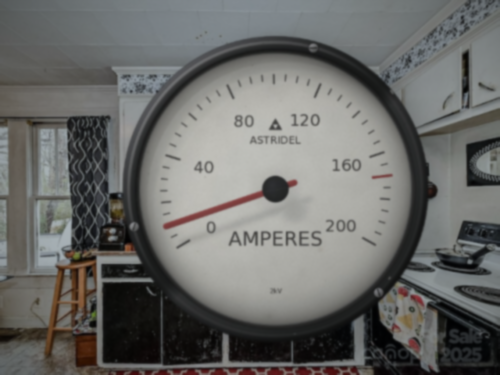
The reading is 10 A
